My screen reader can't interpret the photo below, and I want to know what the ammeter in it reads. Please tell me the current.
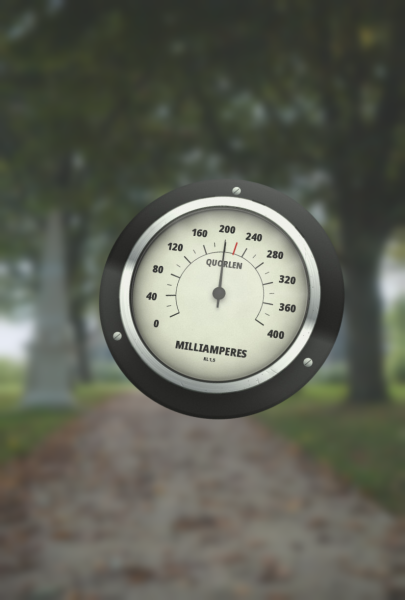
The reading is 200 mA
